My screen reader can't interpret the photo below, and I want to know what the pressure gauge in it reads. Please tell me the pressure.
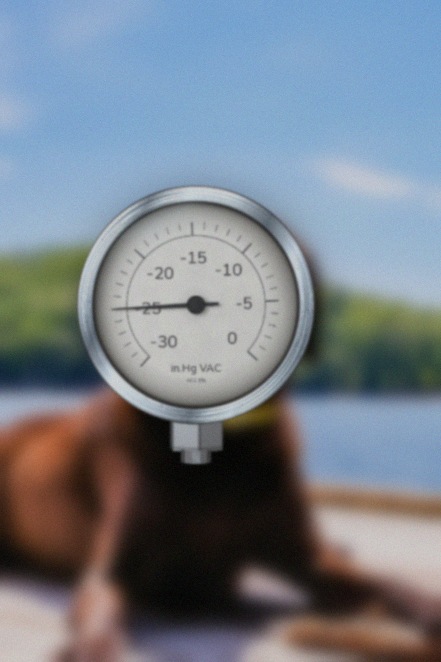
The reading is -25 inHg
